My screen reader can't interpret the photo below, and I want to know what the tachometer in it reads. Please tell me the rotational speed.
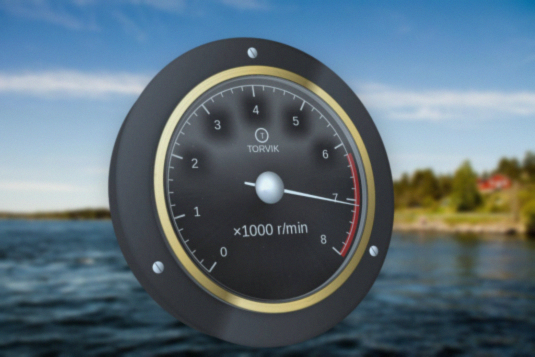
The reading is 7100 rpm
